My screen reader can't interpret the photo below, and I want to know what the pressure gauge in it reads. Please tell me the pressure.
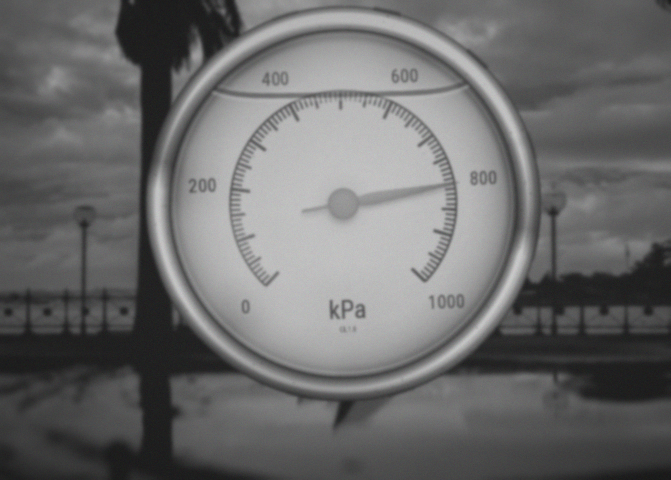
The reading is 800 kPa
